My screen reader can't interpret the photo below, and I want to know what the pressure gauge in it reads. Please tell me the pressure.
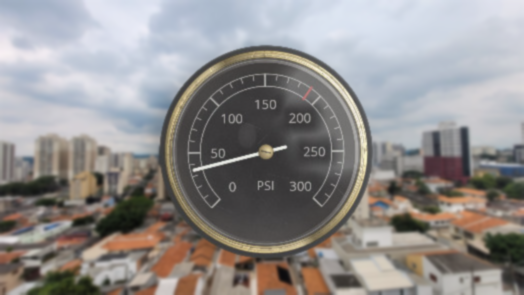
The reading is 35 psi
